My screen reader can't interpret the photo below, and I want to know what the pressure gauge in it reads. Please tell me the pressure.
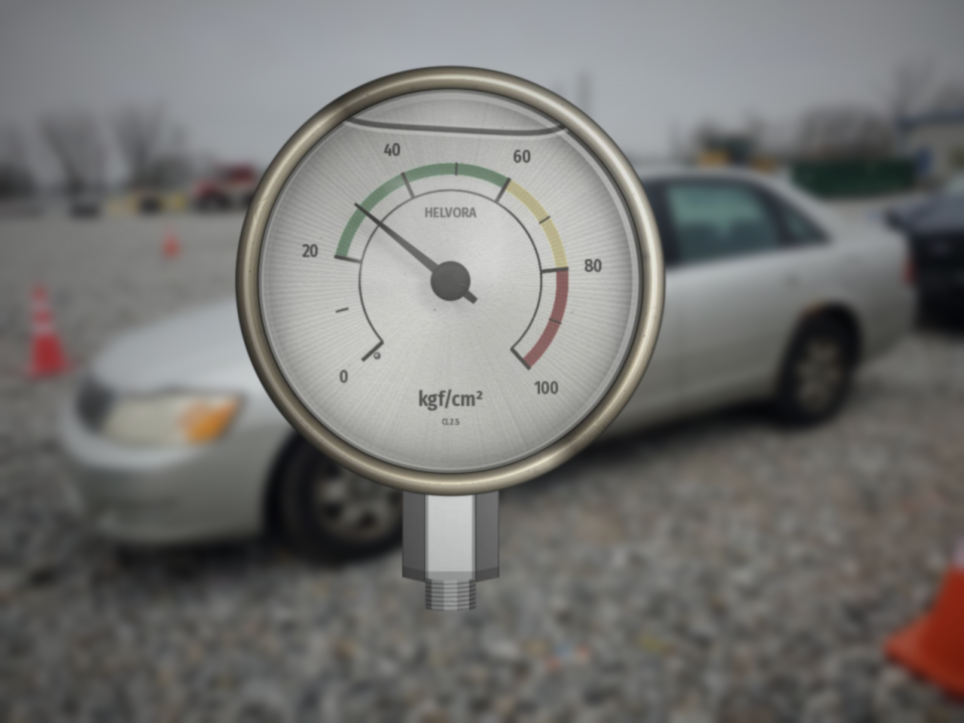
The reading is 30 kg/cm²
